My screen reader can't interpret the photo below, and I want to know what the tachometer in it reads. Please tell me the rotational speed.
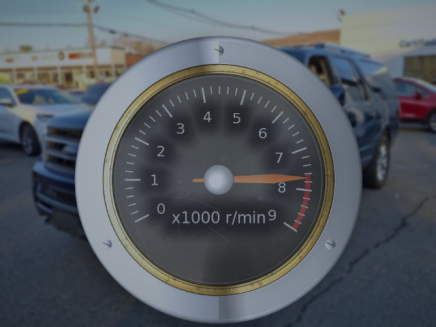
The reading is 7700 rpm
